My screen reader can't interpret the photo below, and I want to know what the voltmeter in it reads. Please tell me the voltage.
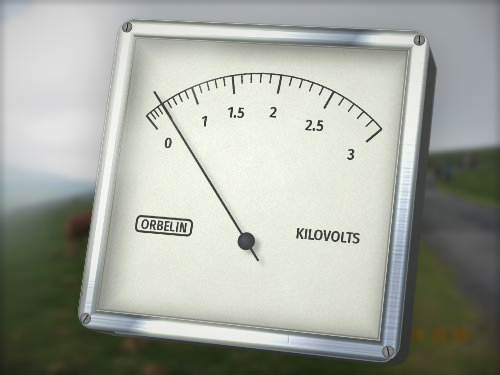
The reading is 0.5 kV
